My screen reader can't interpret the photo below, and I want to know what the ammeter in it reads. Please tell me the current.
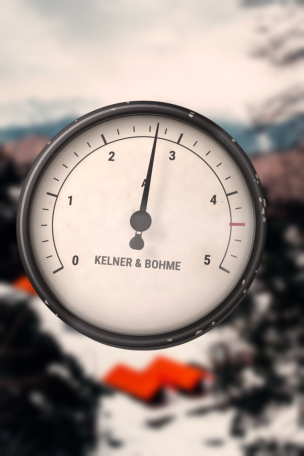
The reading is 2.7 A
